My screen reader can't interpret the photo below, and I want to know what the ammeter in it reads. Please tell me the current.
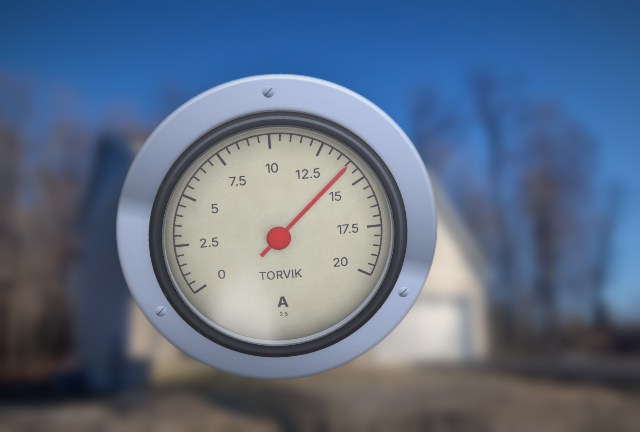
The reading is 14 A
